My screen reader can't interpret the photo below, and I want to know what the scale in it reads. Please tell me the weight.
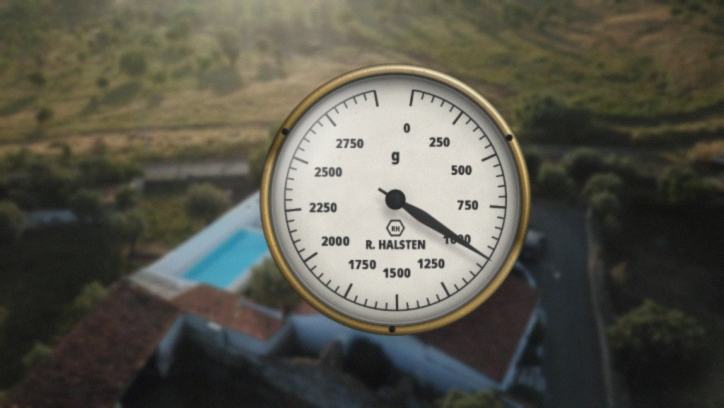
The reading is 1000 g
